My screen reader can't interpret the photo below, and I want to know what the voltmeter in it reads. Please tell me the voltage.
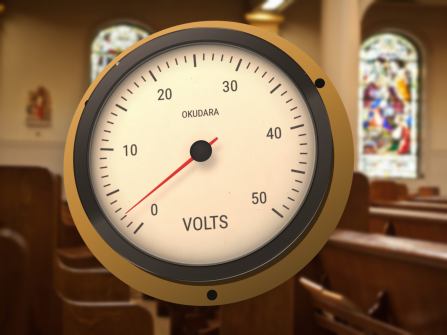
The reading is 2 V
